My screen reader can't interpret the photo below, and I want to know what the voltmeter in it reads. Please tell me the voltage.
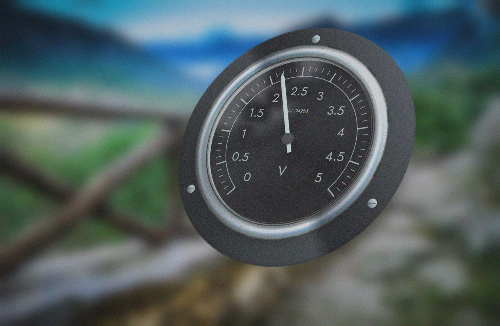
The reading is 2.2 V
